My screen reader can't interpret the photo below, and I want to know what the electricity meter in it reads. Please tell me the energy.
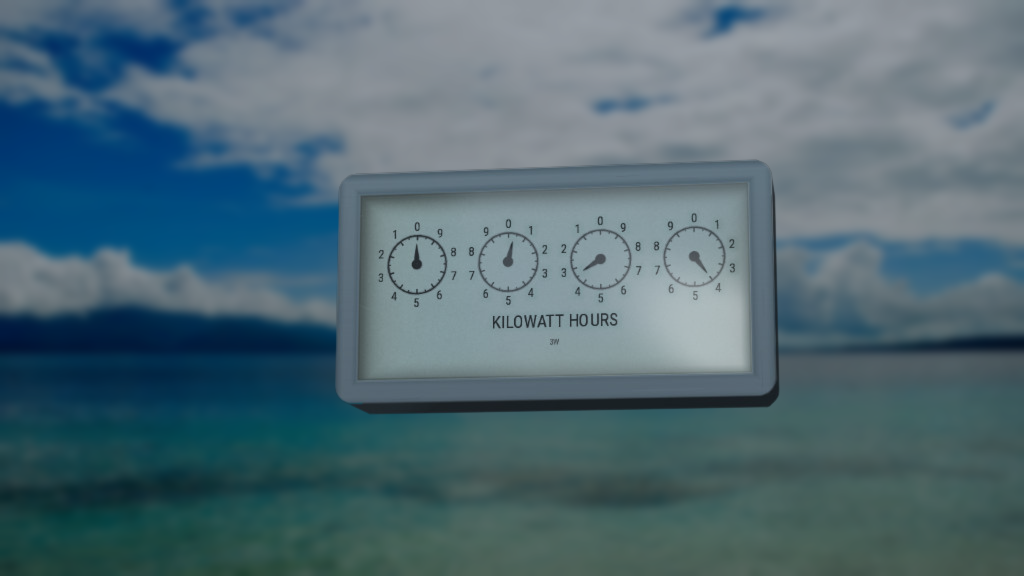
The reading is 34 kWh
